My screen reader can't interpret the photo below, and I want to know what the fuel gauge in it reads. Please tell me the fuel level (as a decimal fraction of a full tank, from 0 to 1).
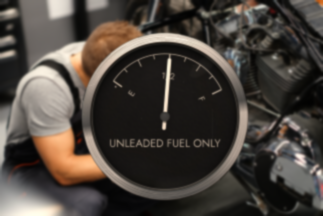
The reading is 0.5
